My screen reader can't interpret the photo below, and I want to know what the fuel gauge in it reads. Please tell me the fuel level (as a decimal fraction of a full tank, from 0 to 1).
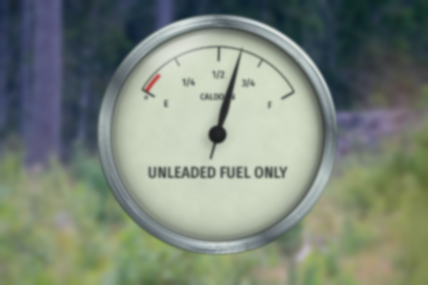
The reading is 0.625
